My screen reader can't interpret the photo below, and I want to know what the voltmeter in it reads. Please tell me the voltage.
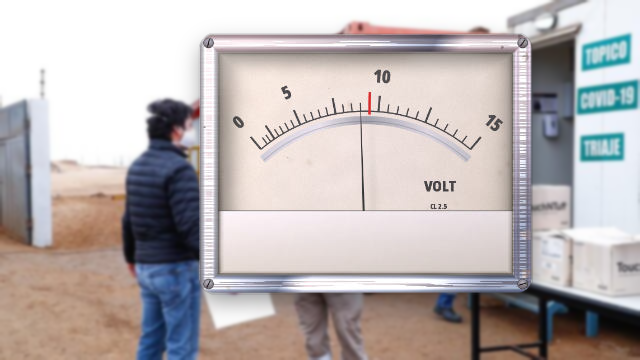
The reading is 9 V
